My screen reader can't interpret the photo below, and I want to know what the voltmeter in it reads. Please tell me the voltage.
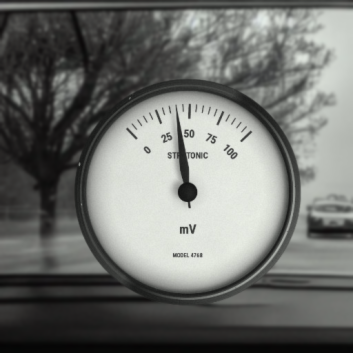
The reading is 40 mV
